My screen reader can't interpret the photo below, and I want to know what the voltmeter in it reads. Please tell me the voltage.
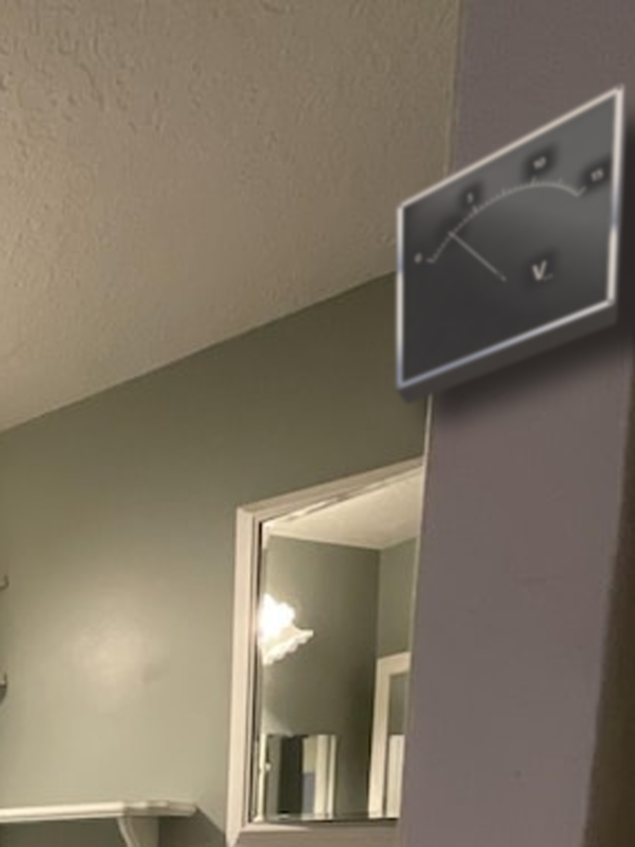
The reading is 2.5 V
